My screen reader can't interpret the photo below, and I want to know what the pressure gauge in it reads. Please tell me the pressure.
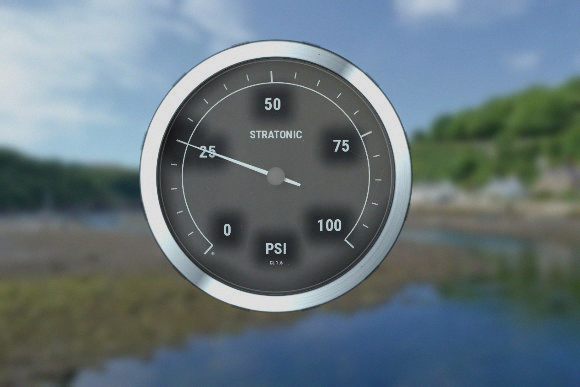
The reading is 25 psi
